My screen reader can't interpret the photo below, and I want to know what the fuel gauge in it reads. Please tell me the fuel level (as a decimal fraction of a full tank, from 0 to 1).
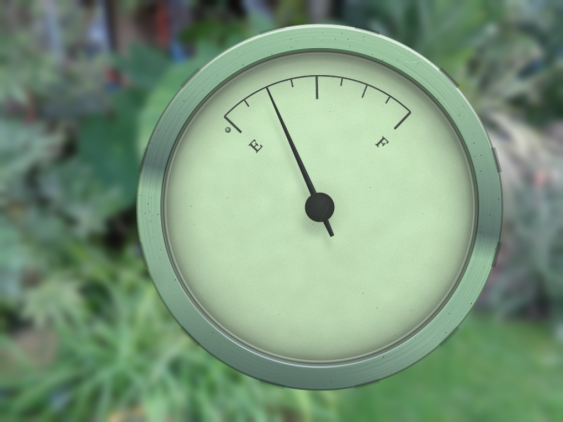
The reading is 0.25
